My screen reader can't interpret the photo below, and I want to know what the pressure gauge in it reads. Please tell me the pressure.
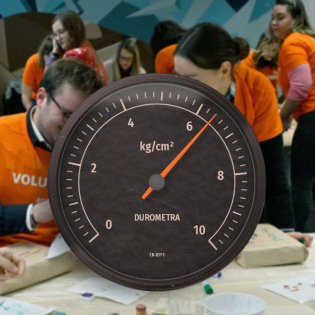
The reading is 6.4 kg/cm²
